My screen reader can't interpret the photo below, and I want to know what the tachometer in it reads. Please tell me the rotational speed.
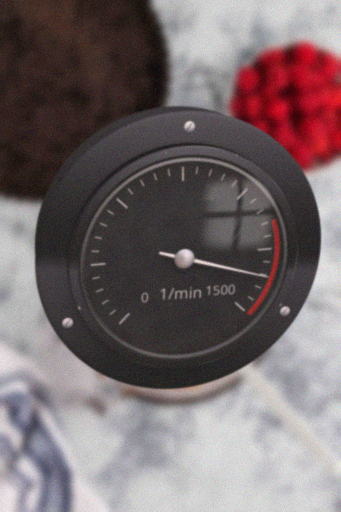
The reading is 1350 rpm
